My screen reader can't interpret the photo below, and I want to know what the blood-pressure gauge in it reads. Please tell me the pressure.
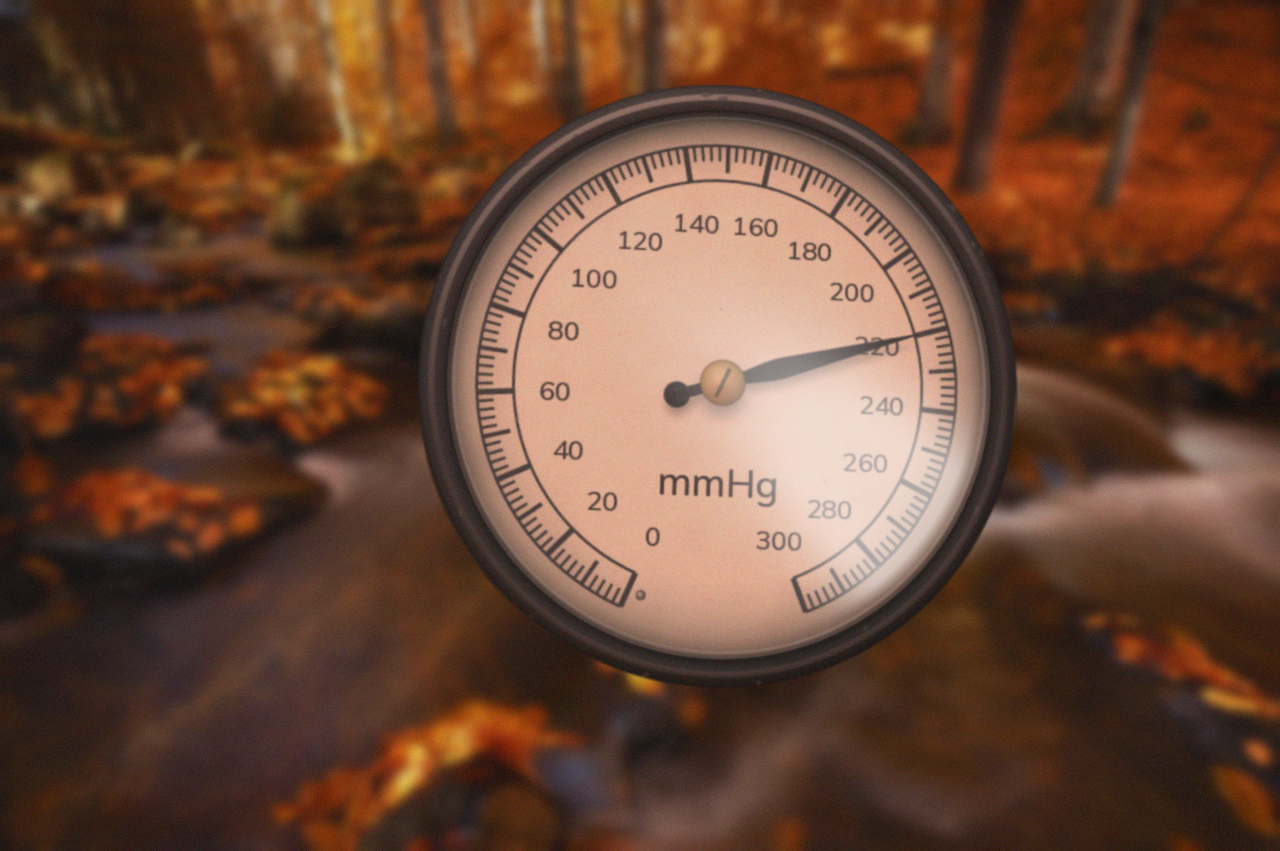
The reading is 220 mmHg
